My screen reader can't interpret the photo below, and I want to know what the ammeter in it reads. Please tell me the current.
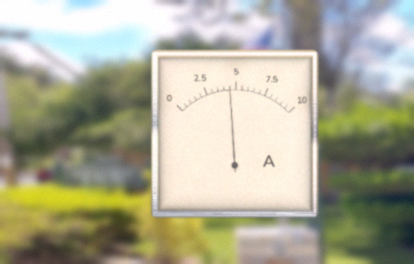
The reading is 4.5 A
